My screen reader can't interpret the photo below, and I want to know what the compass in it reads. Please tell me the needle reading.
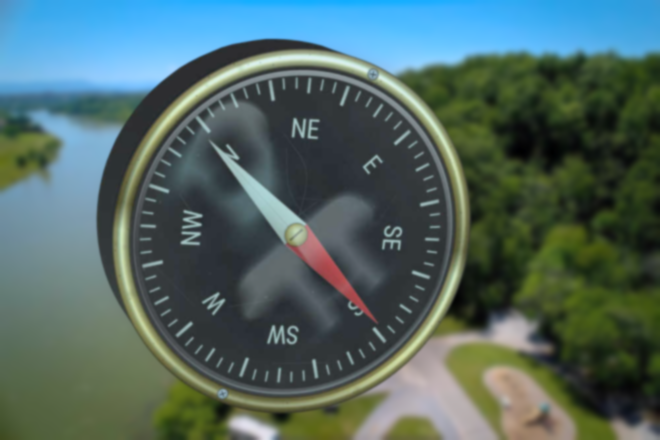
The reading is 177.5 °
